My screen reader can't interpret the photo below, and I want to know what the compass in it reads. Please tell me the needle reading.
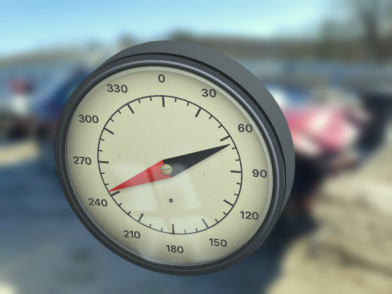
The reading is 245 °
